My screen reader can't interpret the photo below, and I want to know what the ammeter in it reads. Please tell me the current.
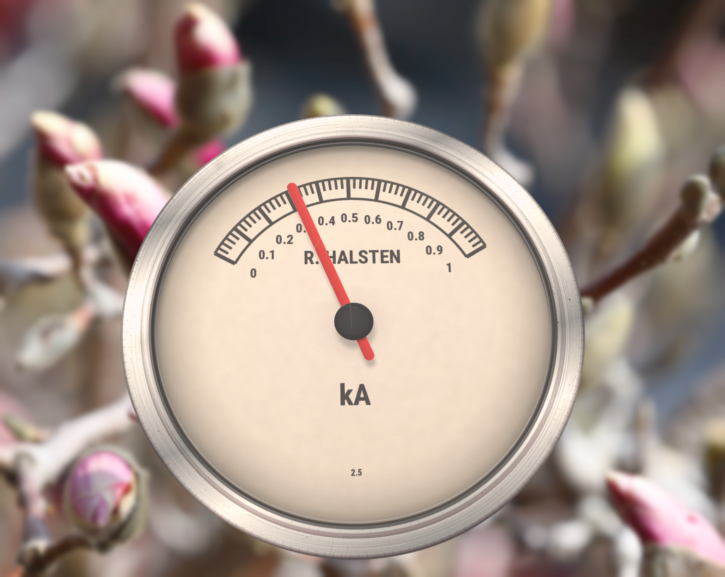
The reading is 0.32 kA
